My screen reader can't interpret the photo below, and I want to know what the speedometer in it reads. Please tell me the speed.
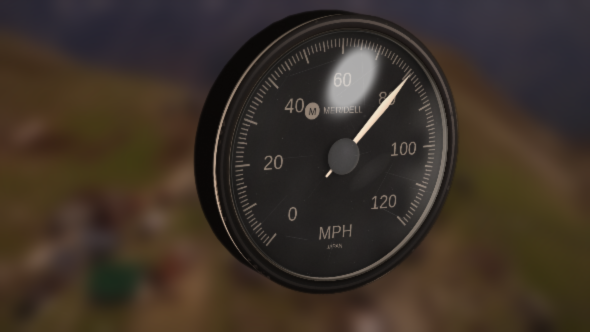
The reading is 80 mph
